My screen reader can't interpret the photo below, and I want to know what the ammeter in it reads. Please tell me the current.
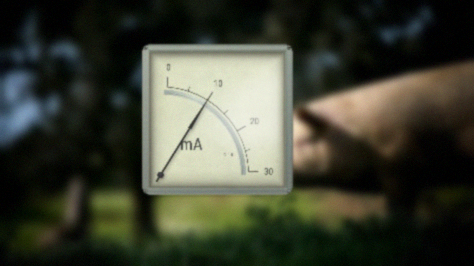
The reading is 10 mA
